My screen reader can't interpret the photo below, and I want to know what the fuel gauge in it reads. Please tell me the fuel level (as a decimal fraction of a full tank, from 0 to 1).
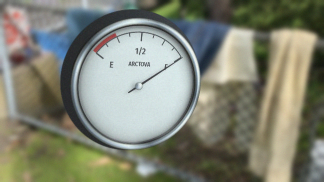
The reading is 1
